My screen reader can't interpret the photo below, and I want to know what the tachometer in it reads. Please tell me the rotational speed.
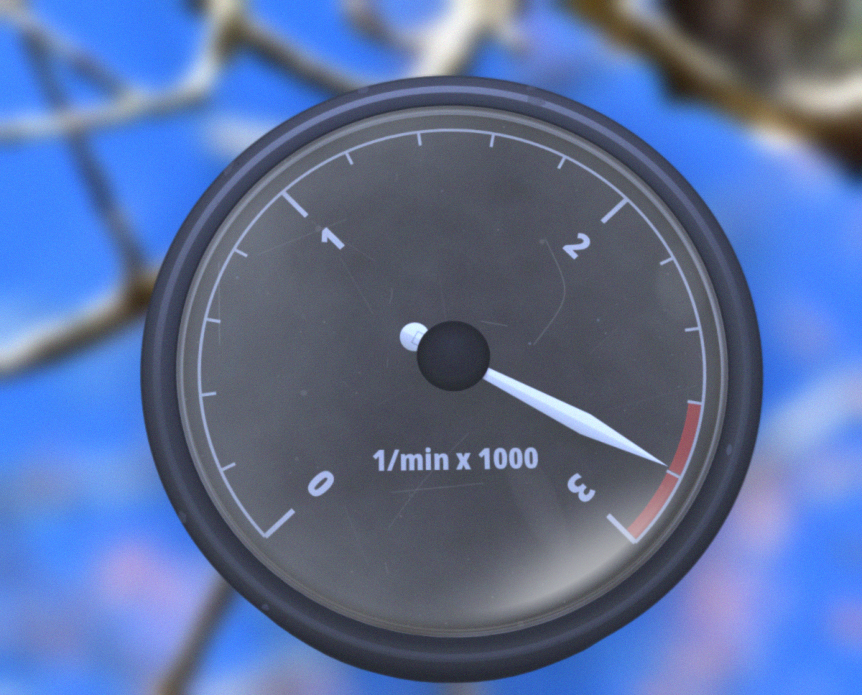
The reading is 2800 rpm
